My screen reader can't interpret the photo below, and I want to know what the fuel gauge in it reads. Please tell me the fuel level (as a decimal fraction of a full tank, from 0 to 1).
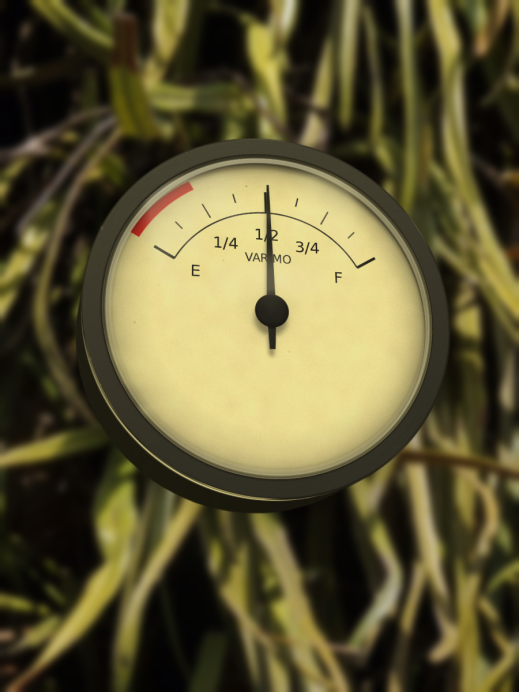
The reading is 0.5
